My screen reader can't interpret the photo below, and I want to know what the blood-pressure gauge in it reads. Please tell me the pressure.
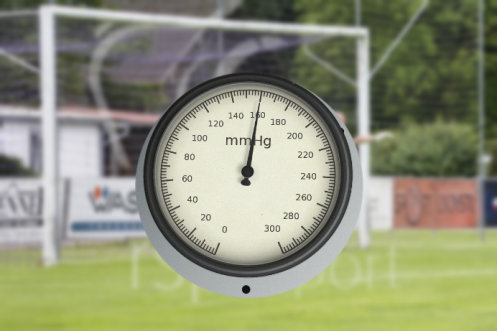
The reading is 160 mmHg
